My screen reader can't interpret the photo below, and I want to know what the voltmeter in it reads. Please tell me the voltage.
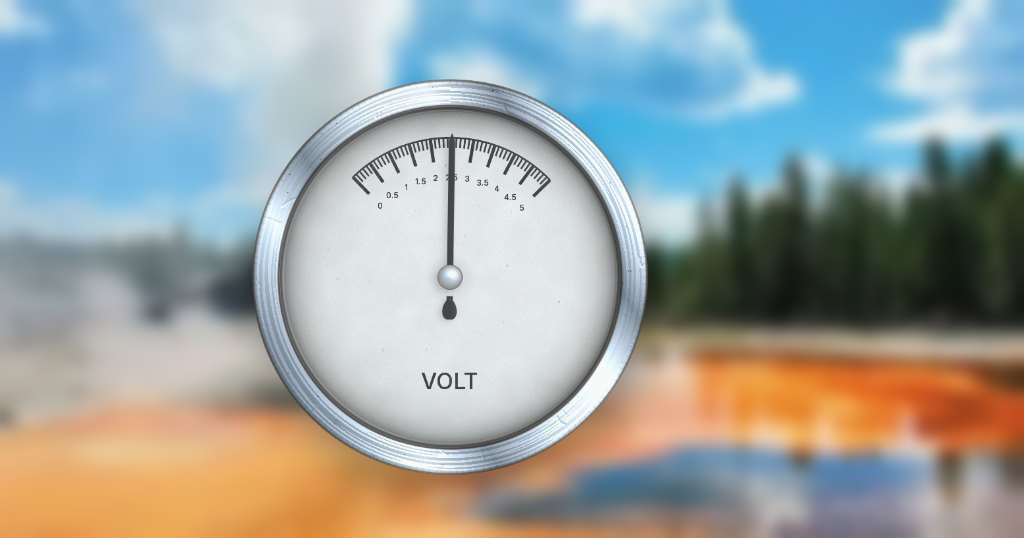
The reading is 2.5 V
